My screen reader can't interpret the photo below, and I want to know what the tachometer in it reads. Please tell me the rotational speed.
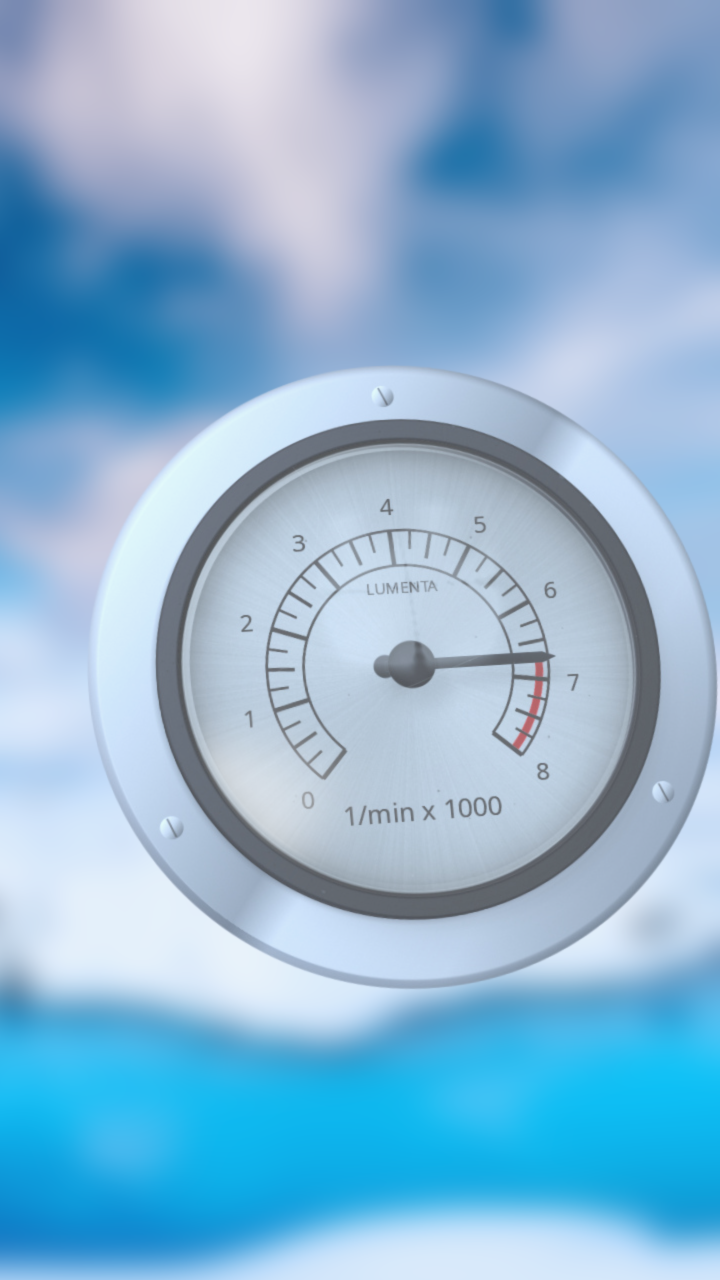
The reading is 6750 rpm
